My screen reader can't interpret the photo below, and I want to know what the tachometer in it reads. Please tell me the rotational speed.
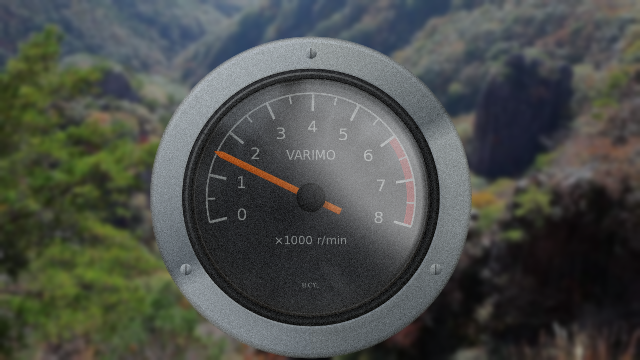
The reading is 1500 rpm
